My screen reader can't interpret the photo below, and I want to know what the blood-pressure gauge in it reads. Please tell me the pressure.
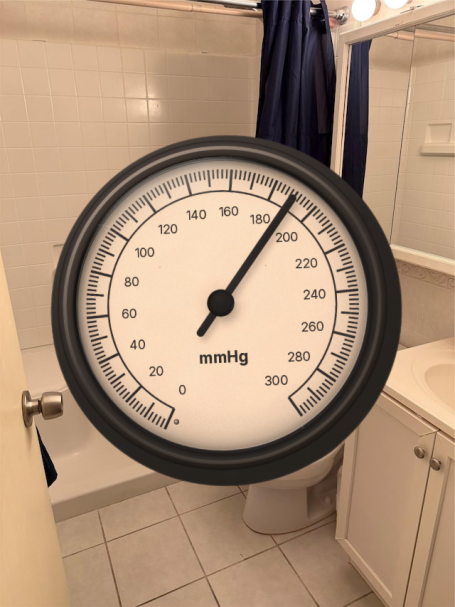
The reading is 190 mmHg
